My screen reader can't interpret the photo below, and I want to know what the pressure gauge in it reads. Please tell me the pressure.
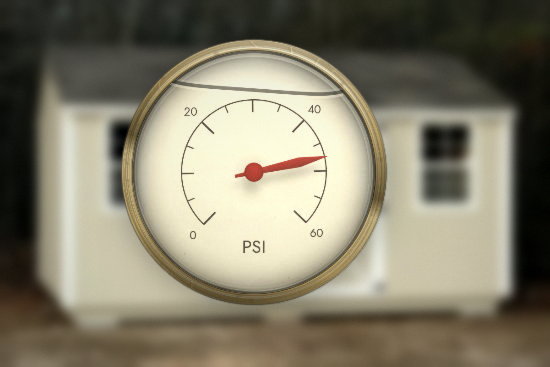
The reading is 47.5 psi
